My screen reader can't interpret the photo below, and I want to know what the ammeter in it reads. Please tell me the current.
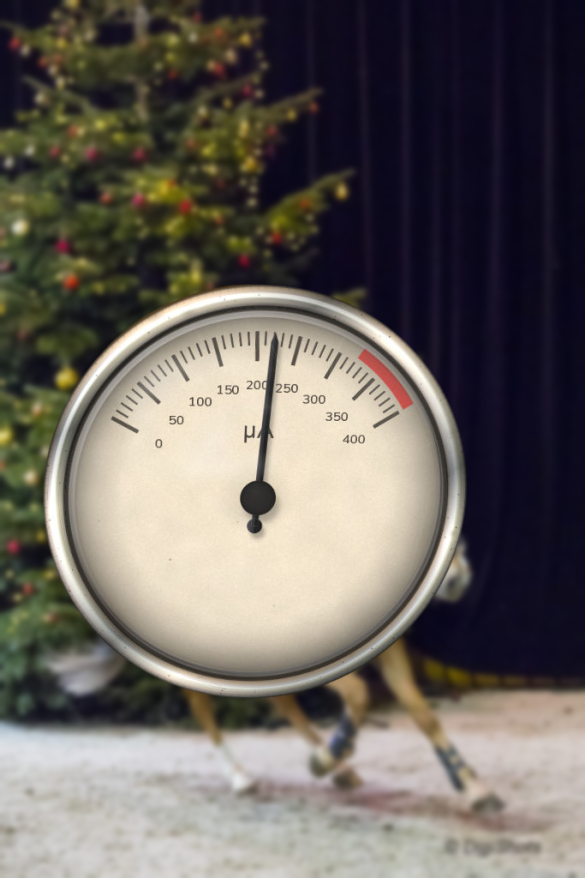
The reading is 220 µA
